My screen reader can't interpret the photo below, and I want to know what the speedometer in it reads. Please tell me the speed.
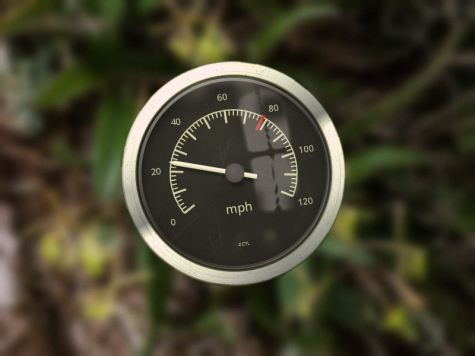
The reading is 24 mph
